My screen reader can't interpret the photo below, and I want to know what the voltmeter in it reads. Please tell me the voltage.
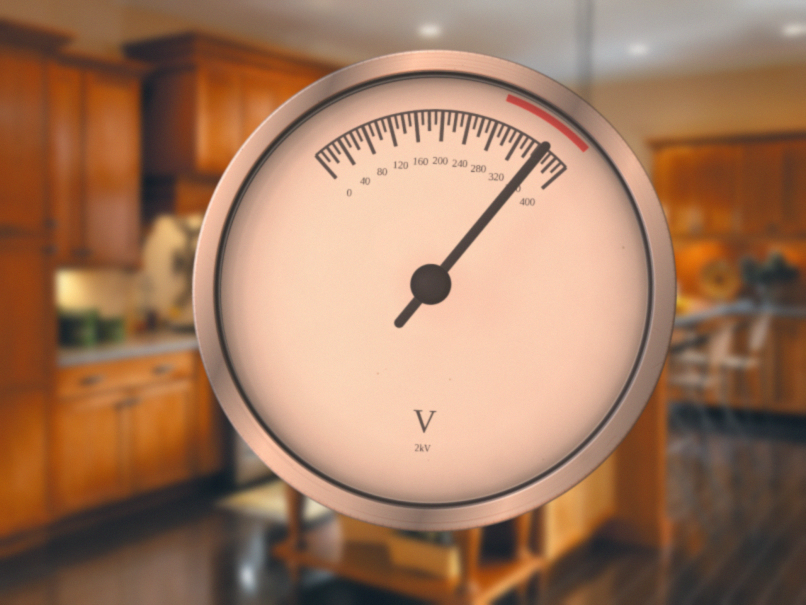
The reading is 360 V
